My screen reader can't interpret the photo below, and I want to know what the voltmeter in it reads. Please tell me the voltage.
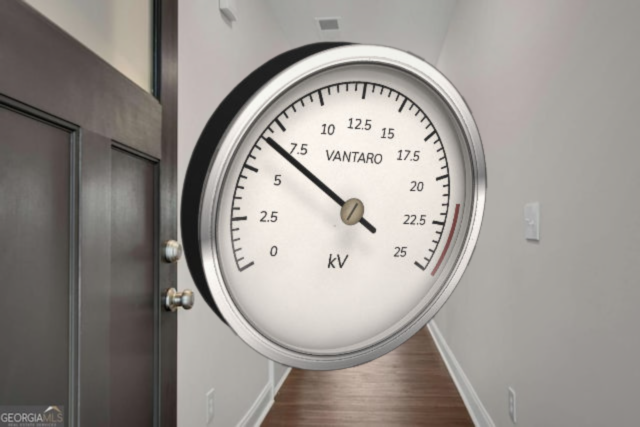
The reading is 6.5 kV
